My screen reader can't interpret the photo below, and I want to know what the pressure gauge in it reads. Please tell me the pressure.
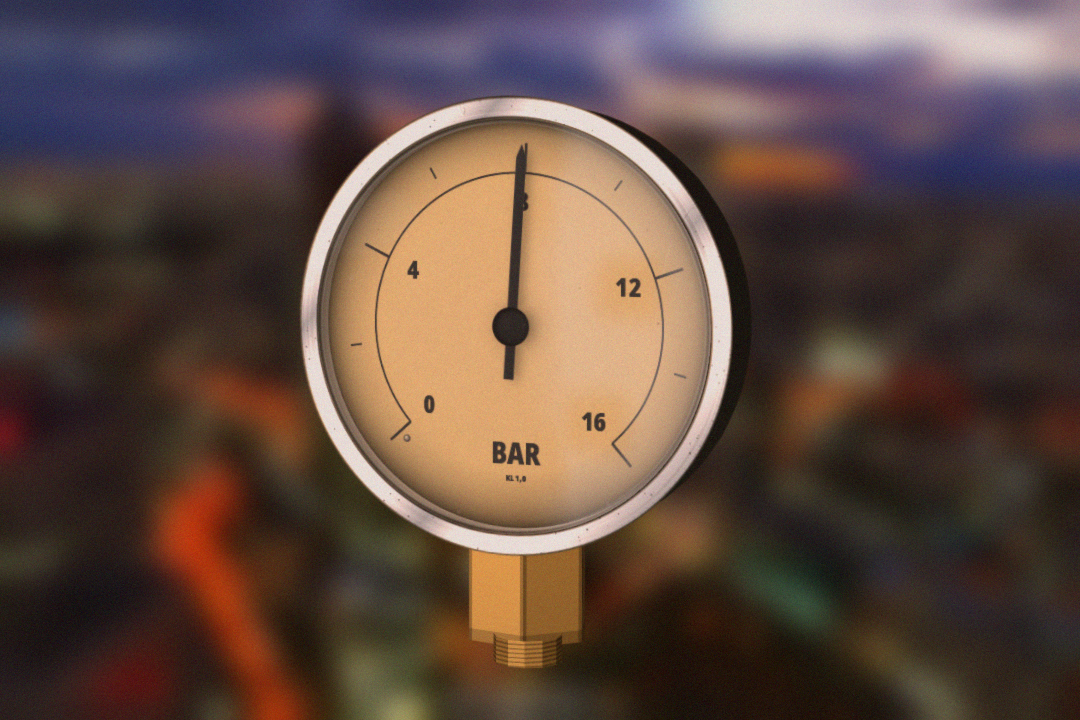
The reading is 8 bar
